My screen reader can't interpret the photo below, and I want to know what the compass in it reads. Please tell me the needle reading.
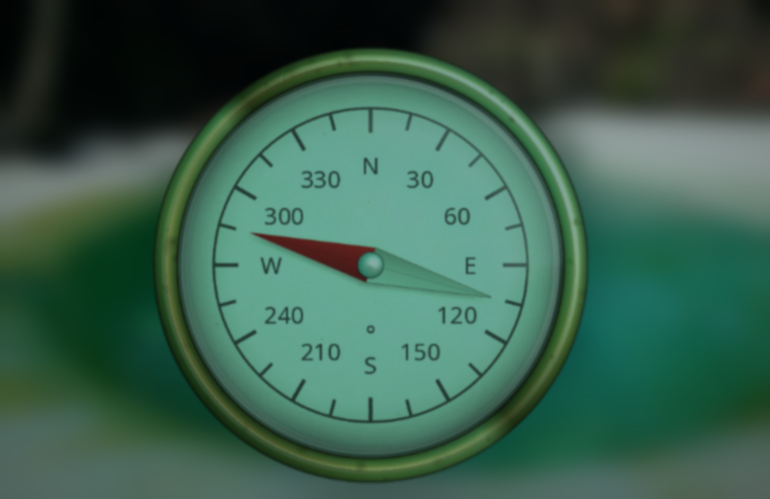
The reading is 285 °
